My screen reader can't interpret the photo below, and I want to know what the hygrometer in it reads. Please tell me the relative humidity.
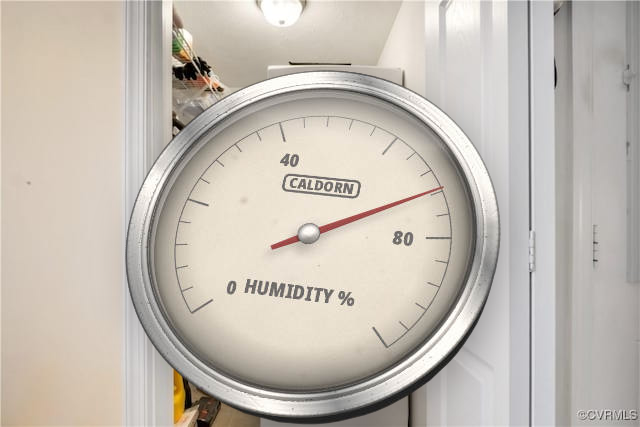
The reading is 72 %
